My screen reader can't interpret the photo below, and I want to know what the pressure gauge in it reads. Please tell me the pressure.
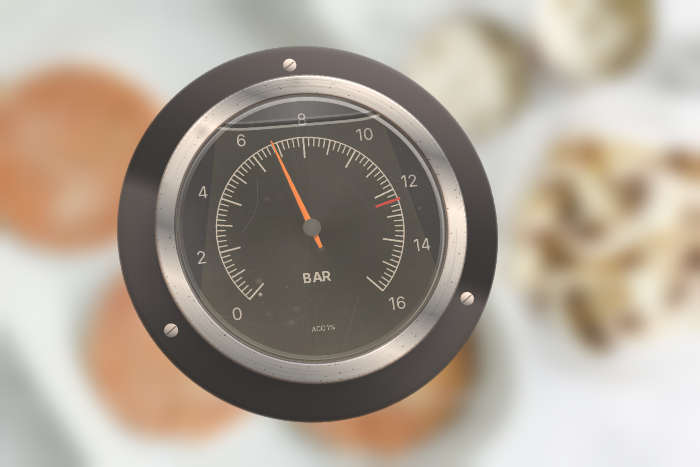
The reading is 6.8 bar
